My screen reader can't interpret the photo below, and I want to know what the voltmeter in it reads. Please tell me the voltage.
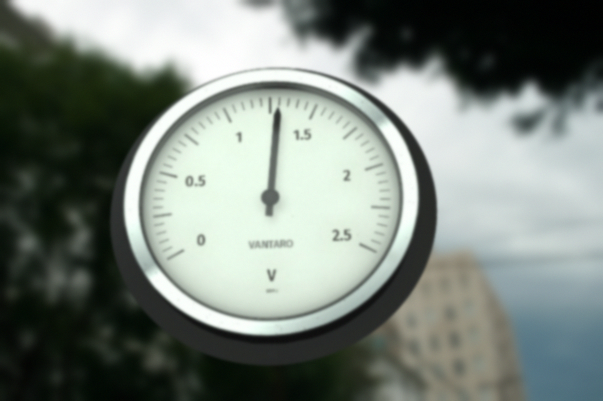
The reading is 1.3 V
